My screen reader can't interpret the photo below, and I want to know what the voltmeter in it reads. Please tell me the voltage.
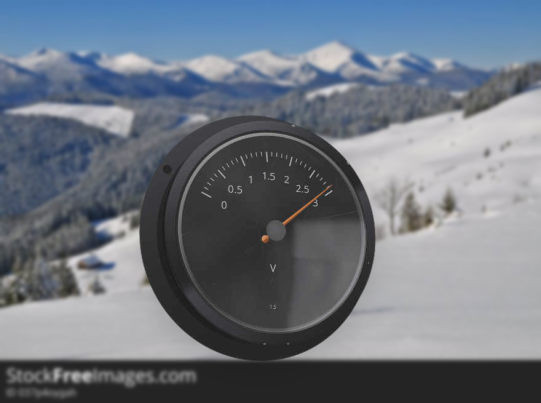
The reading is 2.9 V
